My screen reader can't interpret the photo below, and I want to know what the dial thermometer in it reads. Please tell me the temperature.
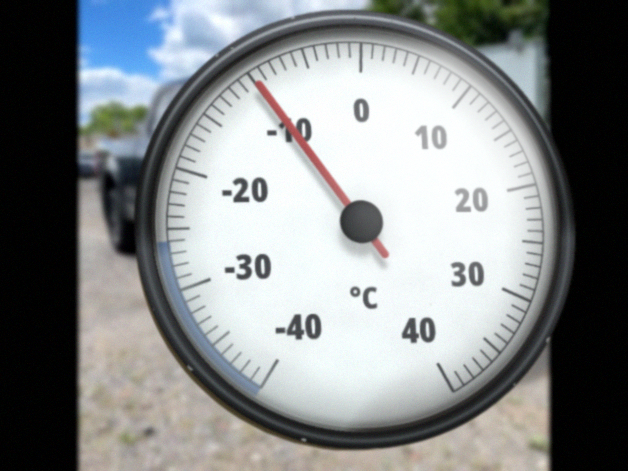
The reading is -10 °C
